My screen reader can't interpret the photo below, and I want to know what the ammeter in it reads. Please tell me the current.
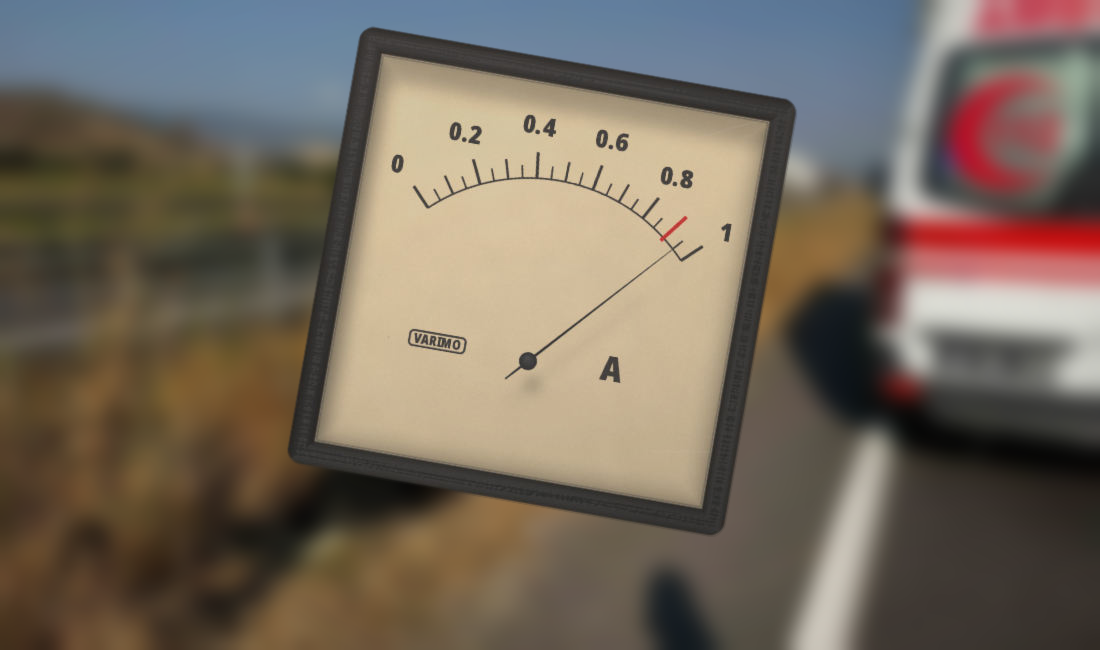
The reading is 0.95 A
